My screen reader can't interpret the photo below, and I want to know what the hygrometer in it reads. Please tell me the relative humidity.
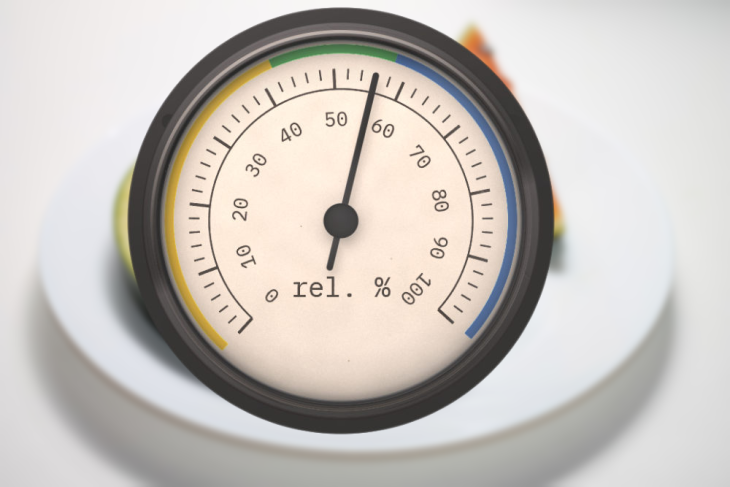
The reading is 56 %
